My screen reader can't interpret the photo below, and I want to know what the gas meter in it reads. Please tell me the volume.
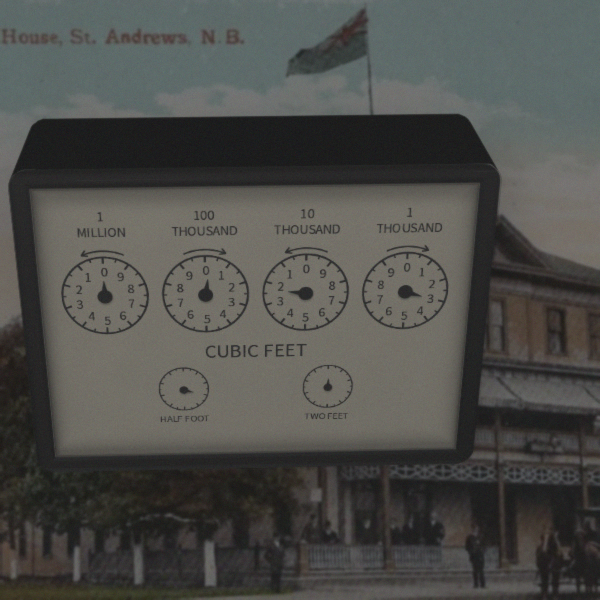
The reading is 2300 ft³
